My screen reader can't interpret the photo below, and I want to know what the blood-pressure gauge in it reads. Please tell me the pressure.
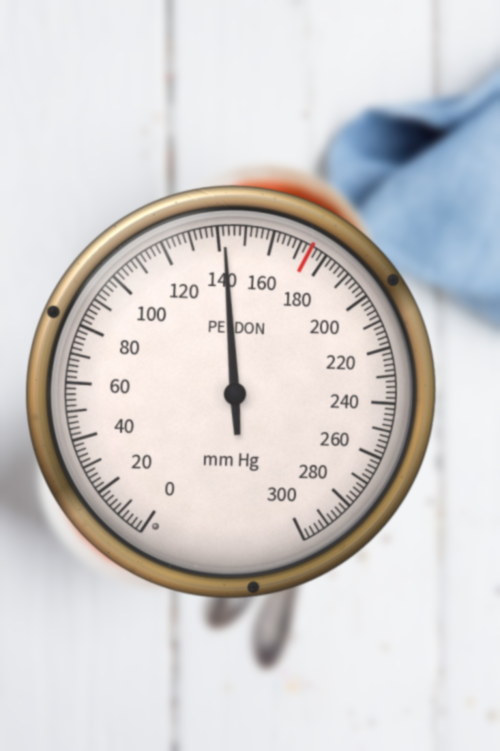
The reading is 142 mmHg
